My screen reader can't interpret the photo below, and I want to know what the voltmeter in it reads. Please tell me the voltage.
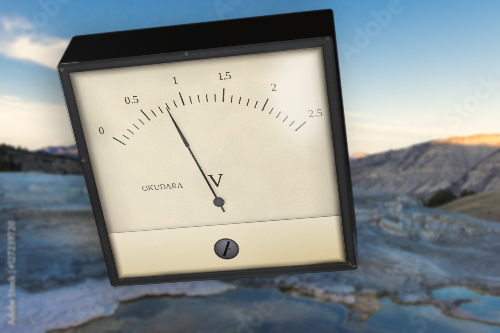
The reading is 0.8 V
